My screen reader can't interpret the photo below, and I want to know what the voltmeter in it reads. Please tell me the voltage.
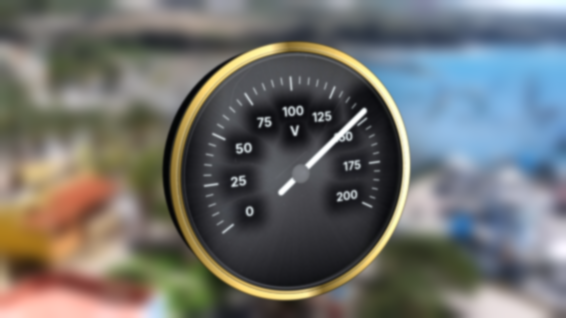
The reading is 145 V
